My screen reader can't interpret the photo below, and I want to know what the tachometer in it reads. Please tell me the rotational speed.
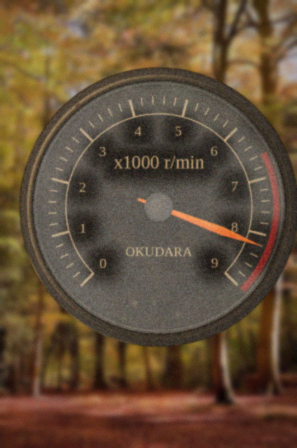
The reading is 8200 rpm
